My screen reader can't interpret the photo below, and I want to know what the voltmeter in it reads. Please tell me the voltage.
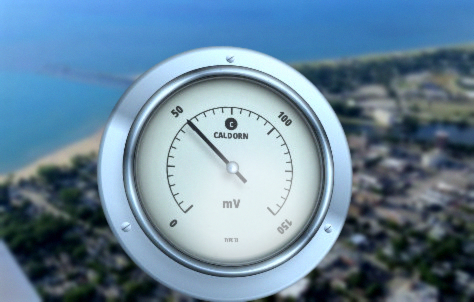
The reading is 50 mV
